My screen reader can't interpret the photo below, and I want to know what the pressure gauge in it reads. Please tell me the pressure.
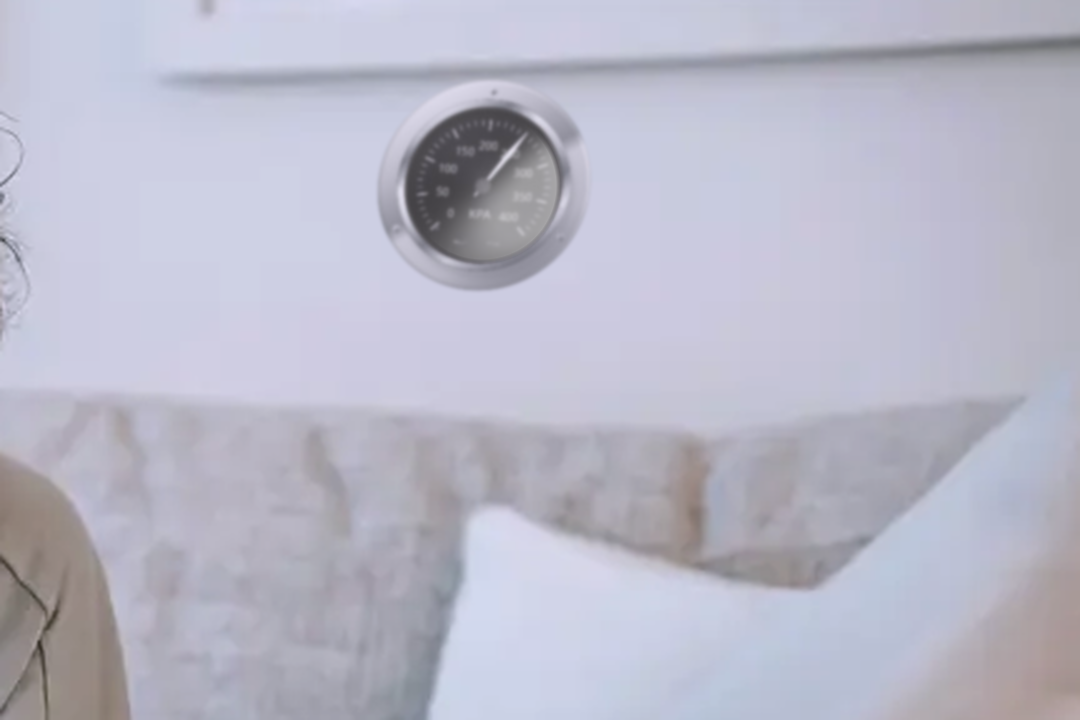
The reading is 250 kPa
